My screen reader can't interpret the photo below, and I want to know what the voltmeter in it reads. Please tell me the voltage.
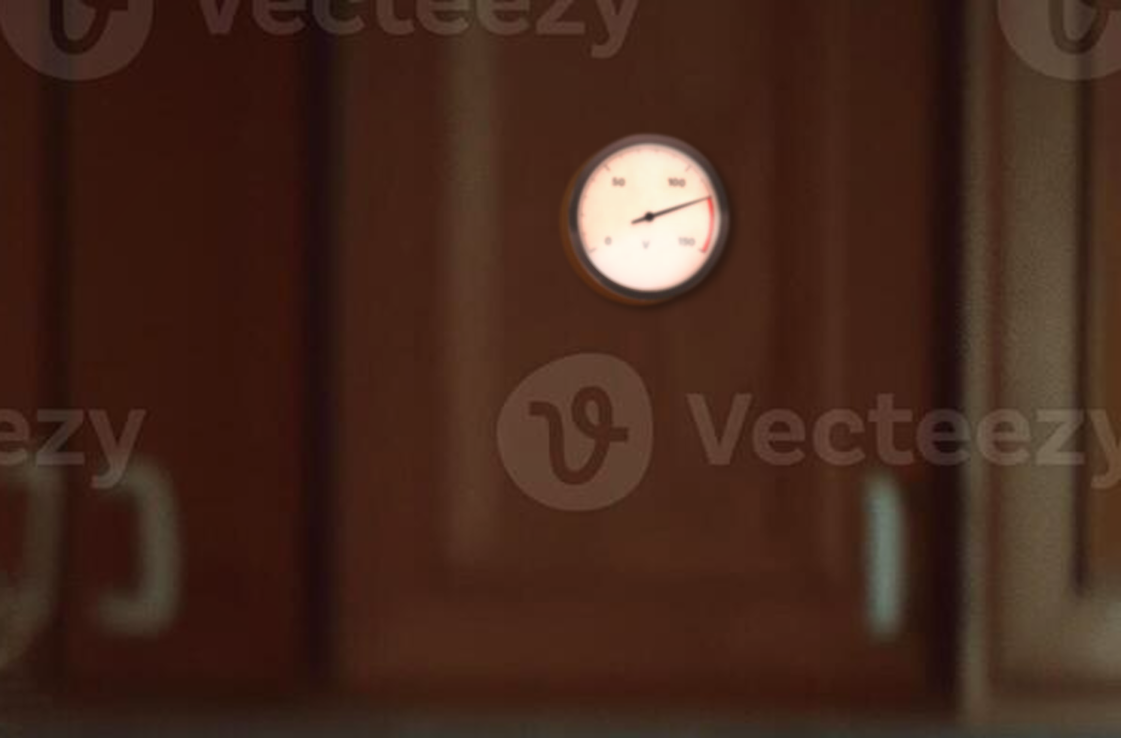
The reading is 120 V
